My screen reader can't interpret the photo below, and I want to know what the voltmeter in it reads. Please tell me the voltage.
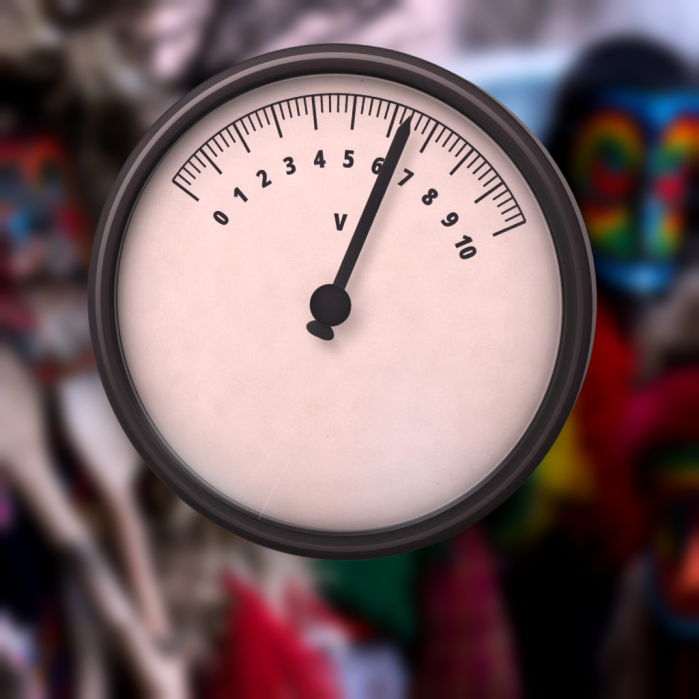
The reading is 6.4 V
